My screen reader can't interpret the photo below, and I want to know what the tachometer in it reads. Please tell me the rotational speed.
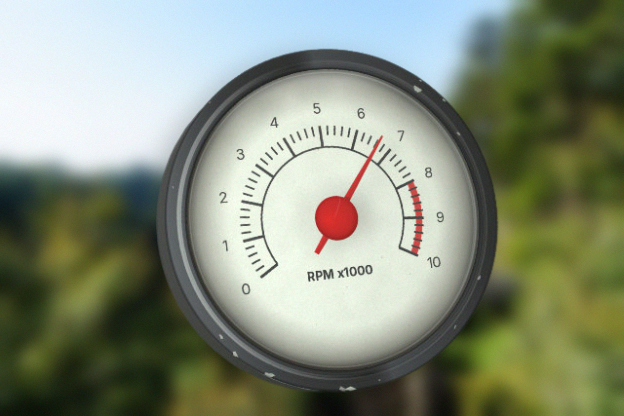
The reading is 6600 rpm
